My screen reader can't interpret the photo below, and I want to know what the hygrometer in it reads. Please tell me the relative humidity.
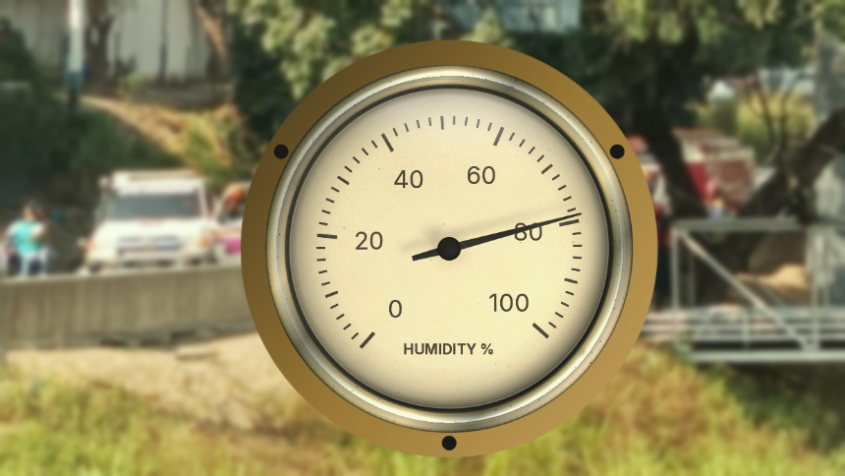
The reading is 79 %
